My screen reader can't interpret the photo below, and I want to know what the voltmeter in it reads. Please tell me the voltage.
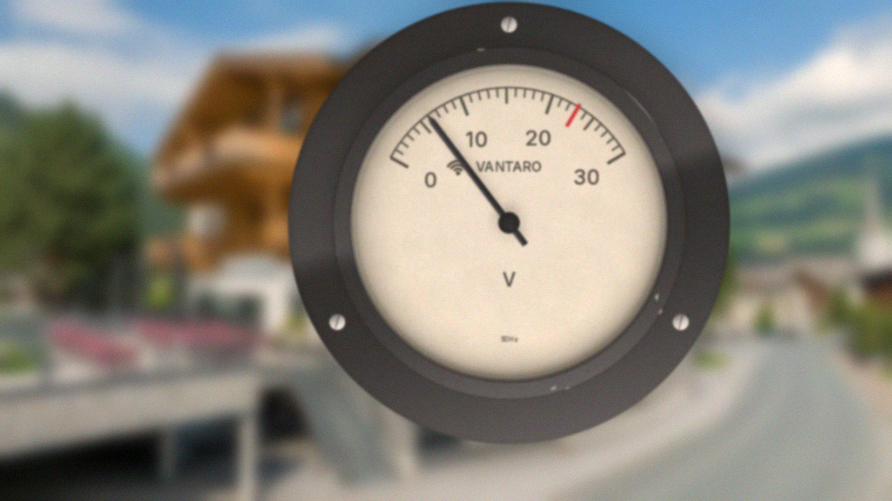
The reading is 6 V
